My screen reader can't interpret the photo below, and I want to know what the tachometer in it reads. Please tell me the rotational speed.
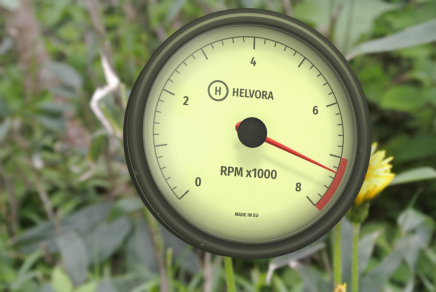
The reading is 7300 rpm
